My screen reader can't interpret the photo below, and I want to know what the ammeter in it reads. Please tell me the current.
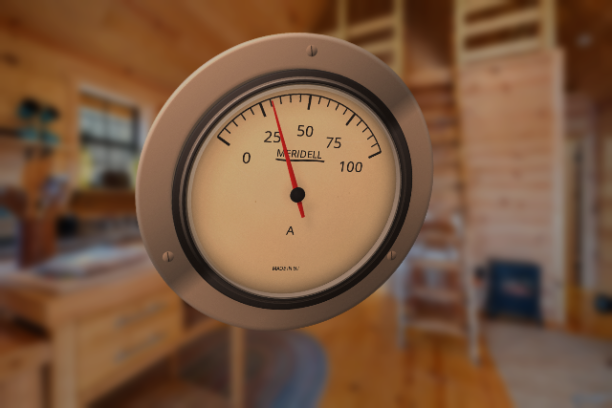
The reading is 30 A
